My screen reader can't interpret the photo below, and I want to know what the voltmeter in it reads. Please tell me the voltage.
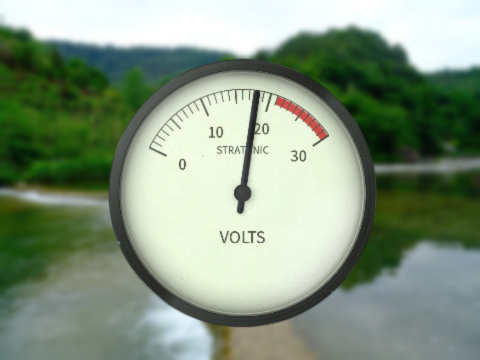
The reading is 18 V
